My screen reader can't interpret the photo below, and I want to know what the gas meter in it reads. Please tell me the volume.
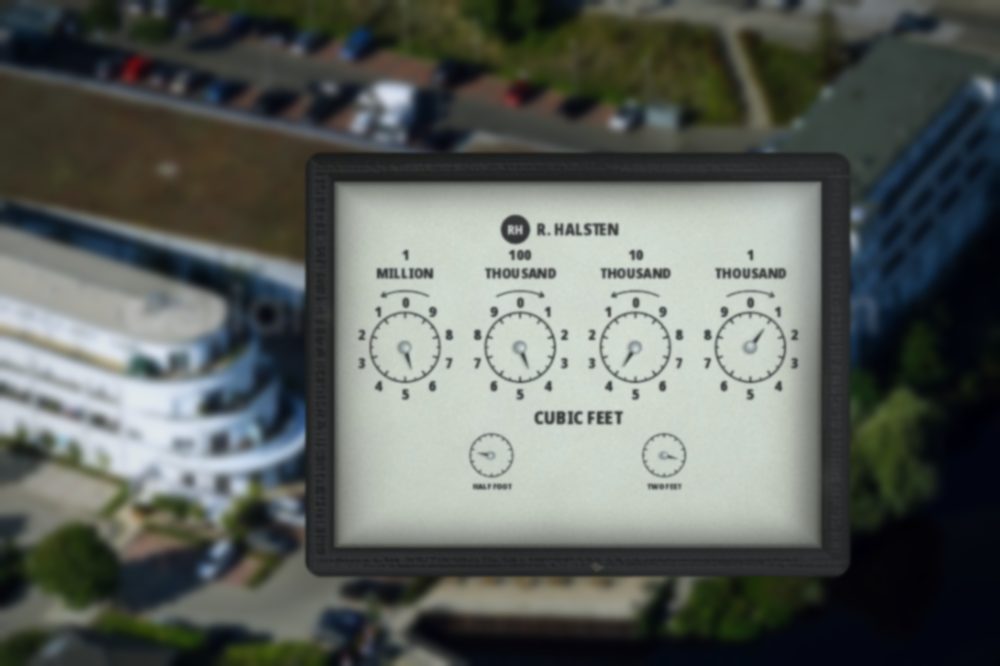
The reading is 544100 ft³
